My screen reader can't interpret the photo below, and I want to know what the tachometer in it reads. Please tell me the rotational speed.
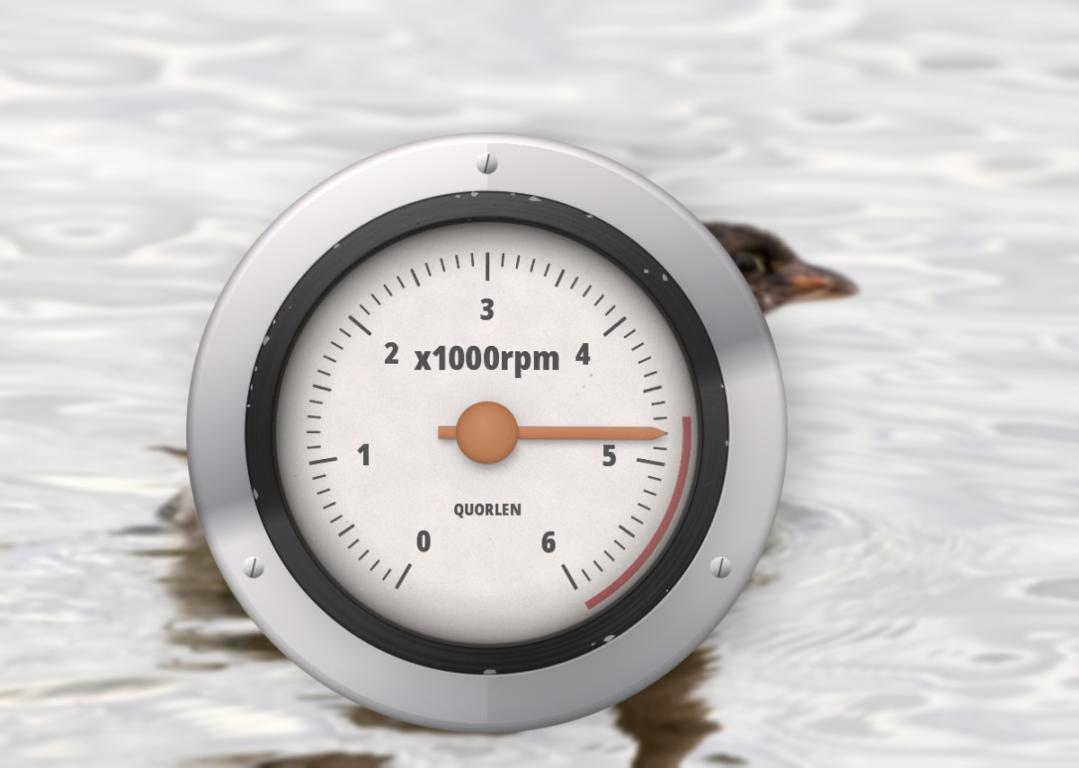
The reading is 4800 rpm
